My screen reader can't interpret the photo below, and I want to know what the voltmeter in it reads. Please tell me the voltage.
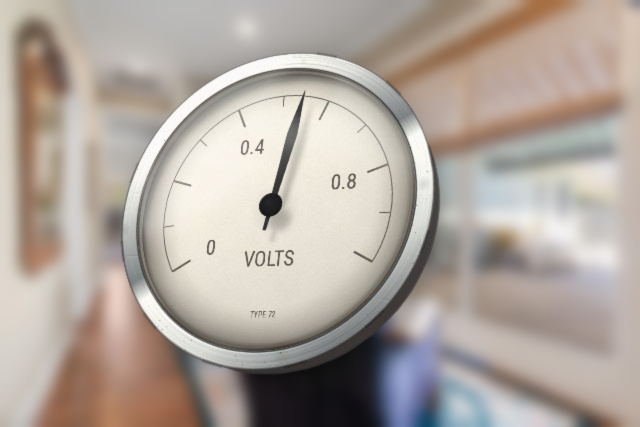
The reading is 0.55 V
